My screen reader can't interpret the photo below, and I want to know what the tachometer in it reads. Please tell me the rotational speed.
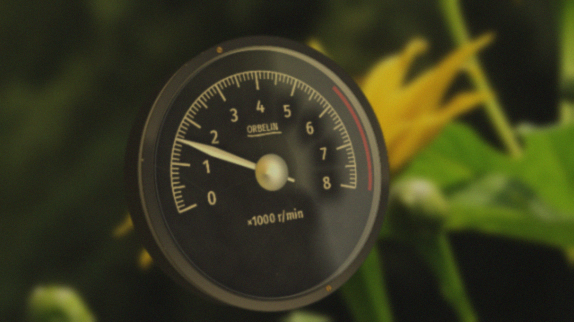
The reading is 1500 rpm
